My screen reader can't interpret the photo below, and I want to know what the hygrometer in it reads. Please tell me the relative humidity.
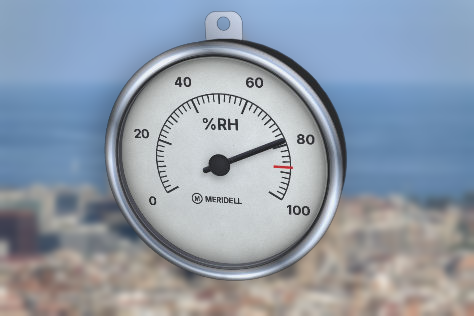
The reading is 78 %
